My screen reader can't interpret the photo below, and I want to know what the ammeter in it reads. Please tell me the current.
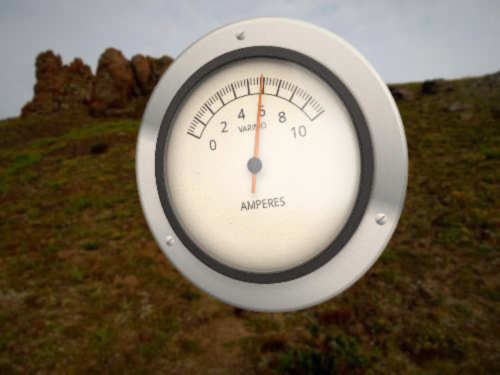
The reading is 6 A
